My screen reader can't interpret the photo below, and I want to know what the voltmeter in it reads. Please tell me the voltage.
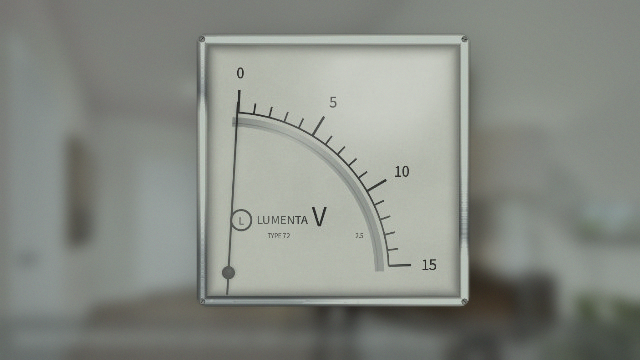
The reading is 0 V
